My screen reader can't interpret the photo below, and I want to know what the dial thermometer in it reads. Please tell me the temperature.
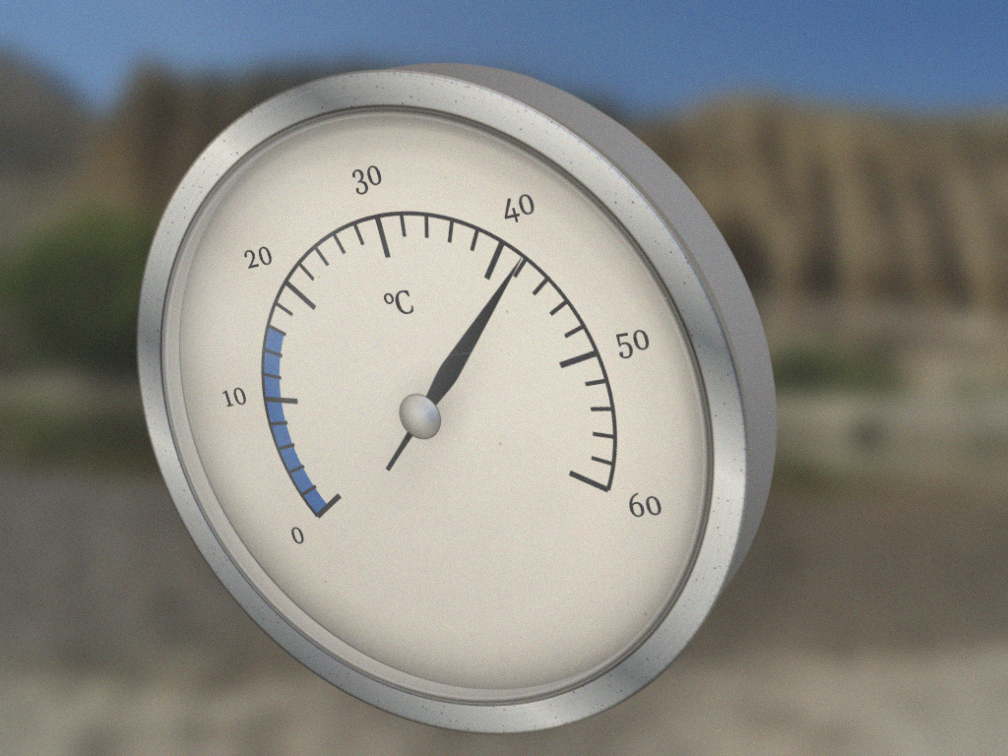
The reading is 42 °C
